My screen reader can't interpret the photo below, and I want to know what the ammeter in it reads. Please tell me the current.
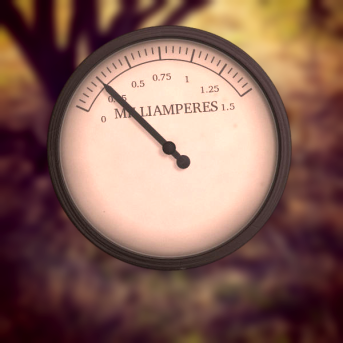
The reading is 0.25 mA
